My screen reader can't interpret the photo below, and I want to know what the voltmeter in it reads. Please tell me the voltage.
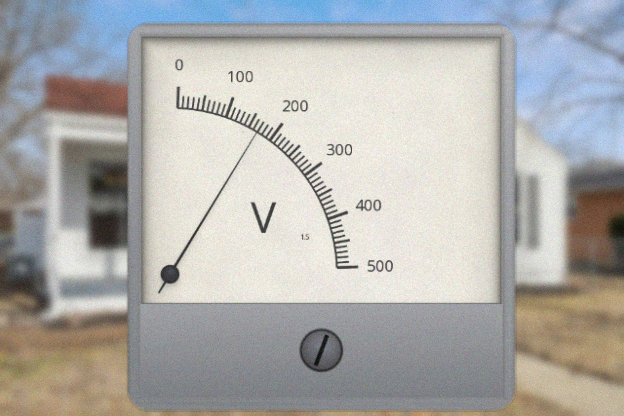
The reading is 170 V
